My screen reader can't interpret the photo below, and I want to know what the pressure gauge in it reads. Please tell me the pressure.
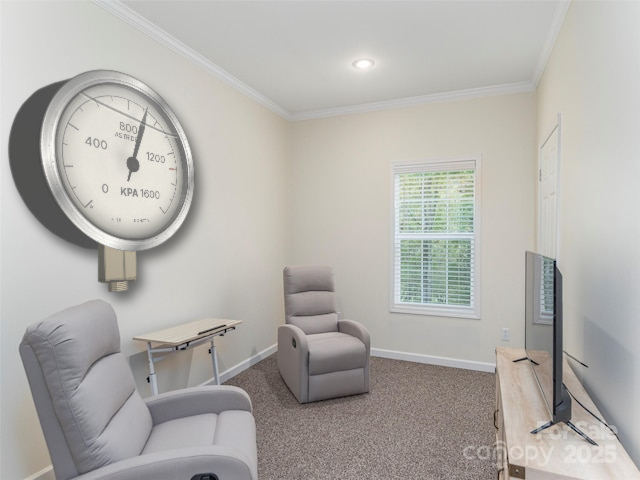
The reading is 900 kPa
